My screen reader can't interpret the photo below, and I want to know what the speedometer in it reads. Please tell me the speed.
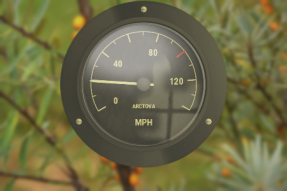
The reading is 20 mph
